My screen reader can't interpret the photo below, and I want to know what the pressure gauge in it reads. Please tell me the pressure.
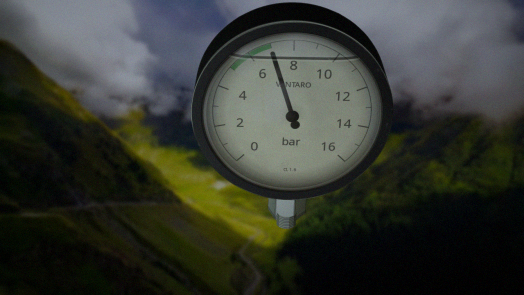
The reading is 7 bar
